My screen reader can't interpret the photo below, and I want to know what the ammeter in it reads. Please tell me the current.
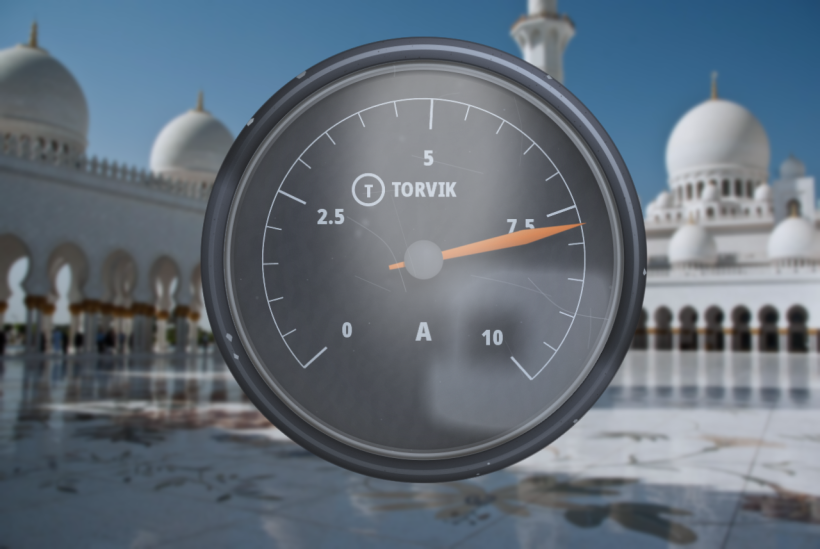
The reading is 7.75 A
